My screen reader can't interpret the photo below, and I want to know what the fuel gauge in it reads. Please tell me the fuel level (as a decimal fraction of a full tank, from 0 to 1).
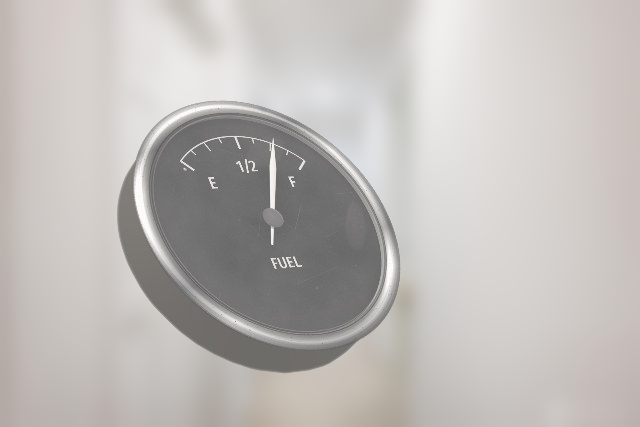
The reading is 0.75
